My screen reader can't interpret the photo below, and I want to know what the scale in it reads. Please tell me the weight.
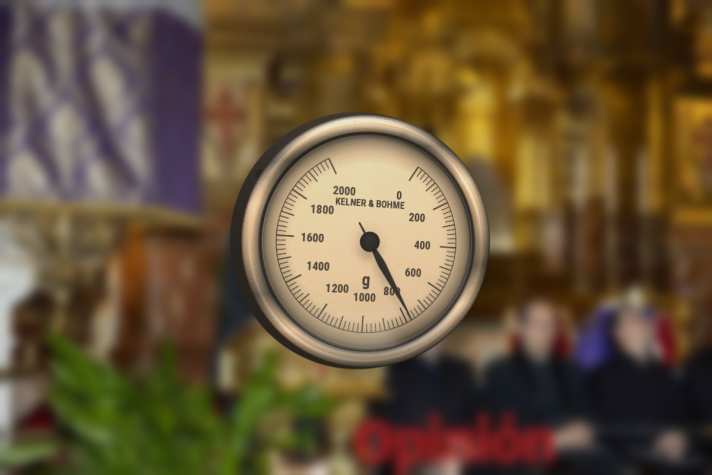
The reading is 780 g
